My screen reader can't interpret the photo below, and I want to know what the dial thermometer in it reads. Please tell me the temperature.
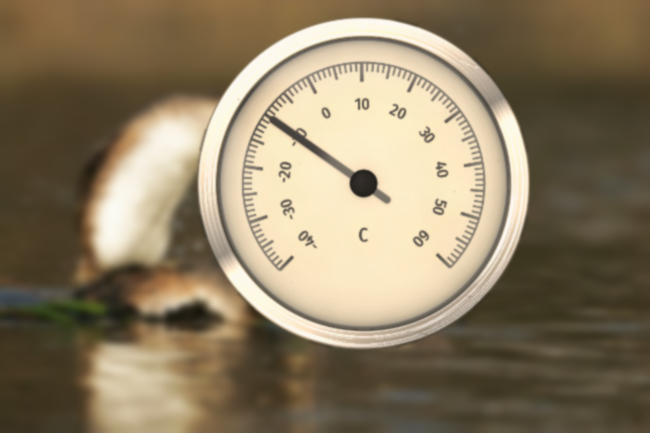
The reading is -10 °C
